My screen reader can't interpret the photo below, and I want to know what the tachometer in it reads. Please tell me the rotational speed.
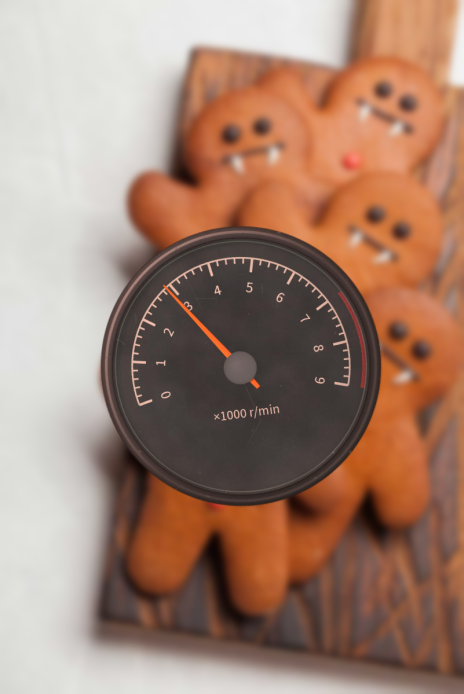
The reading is 2900 rpm
